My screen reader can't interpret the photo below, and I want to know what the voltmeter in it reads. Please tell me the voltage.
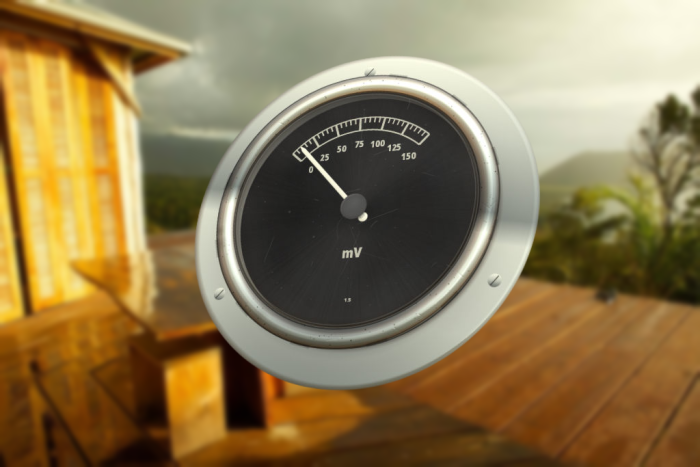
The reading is 10 mV
